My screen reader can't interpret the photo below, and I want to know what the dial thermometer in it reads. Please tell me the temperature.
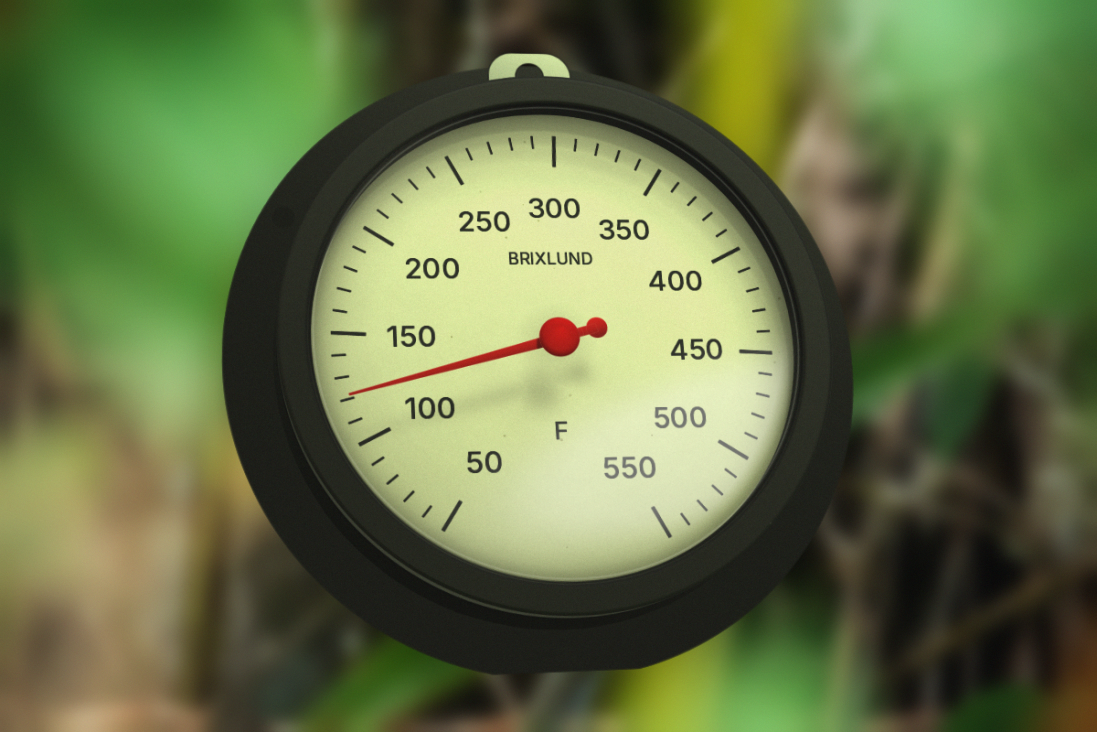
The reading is 120 °F
